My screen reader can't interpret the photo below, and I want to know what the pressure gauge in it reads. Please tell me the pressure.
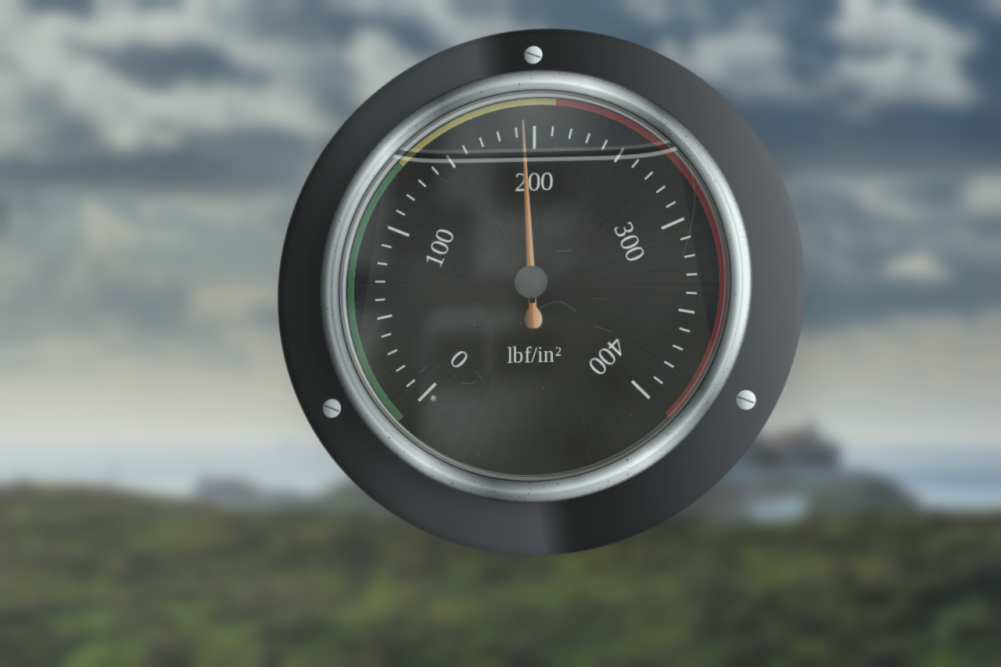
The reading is 195 psi
